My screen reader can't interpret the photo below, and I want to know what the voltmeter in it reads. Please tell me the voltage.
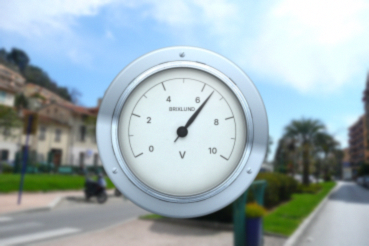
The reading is 6.5 V
